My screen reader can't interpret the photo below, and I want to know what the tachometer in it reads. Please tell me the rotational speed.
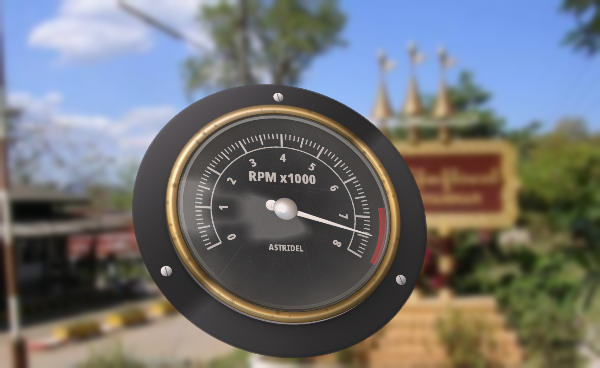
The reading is 7500 rpm
